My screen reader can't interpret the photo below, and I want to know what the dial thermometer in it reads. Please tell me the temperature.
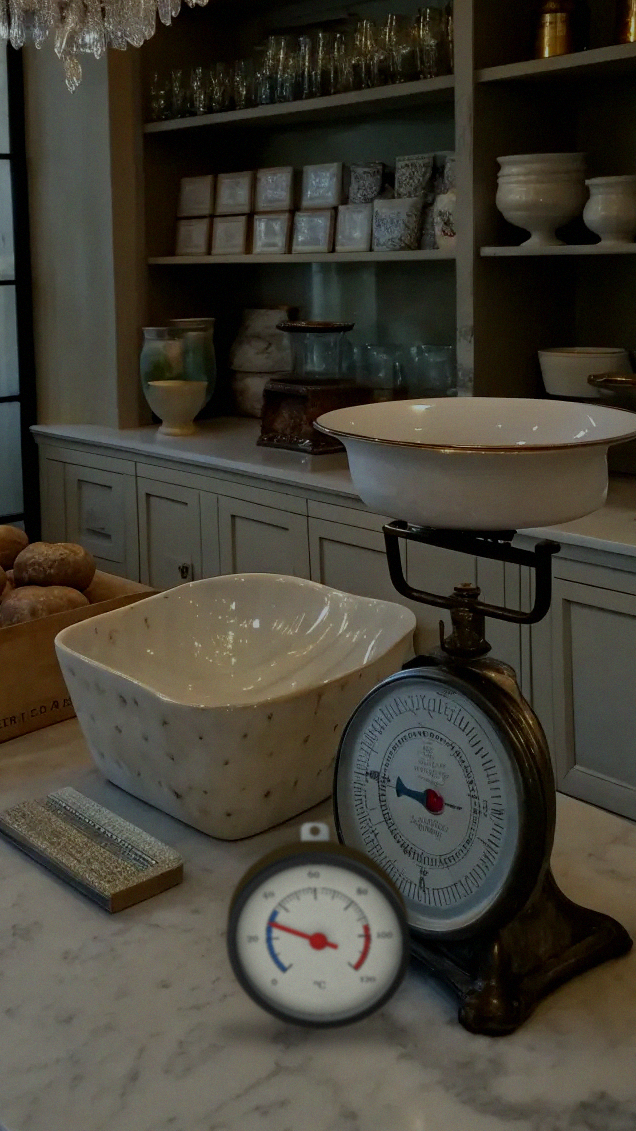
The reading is 30 °C
